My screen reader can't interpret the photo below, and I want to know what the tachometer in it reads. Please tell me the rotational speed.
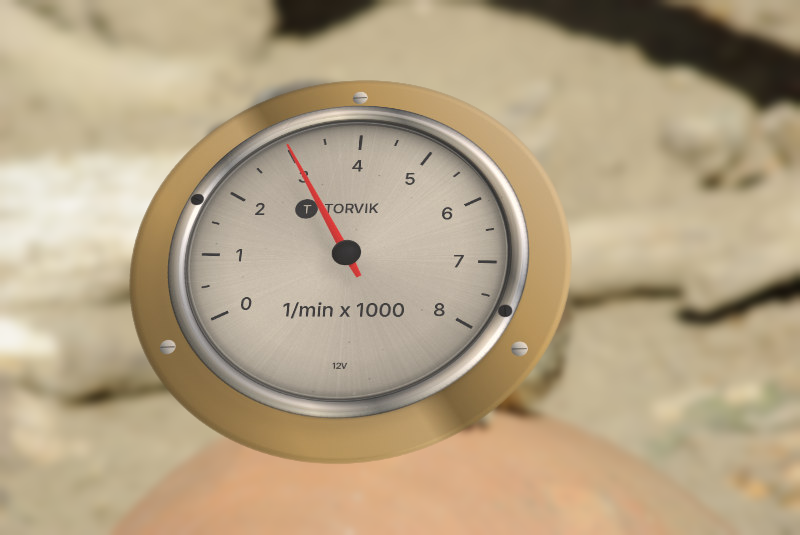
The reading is 3000 rpm
